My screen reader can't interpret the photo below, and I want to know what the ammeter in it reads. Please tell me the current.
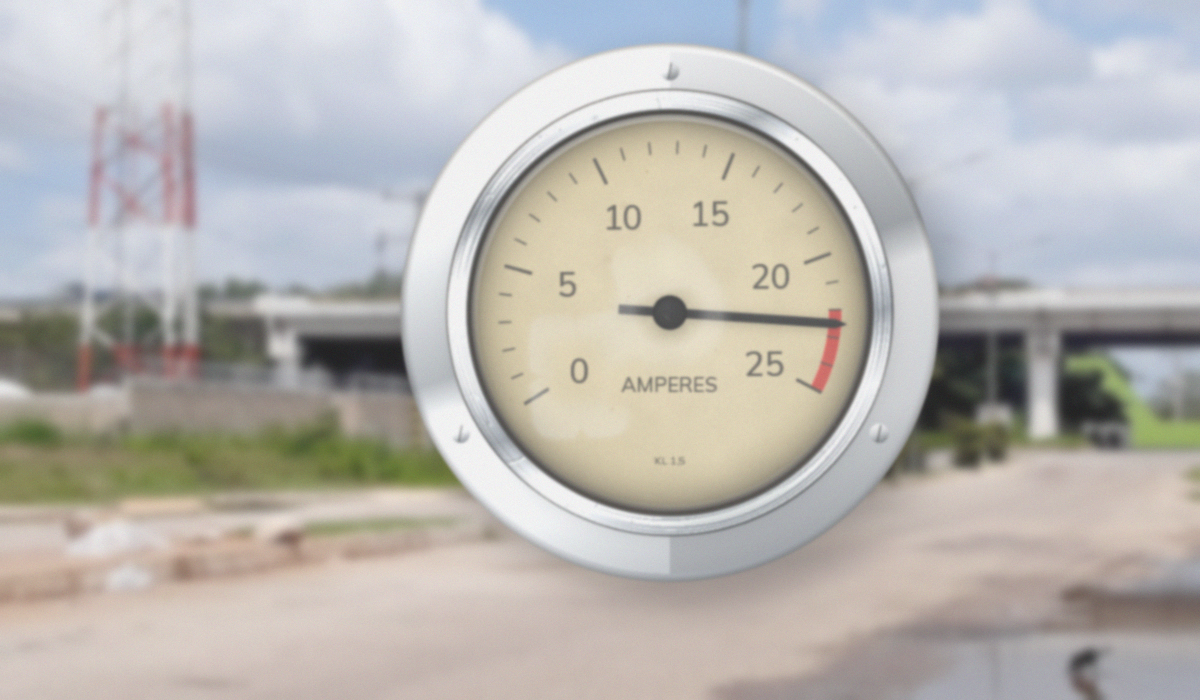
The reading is 22.5 A
